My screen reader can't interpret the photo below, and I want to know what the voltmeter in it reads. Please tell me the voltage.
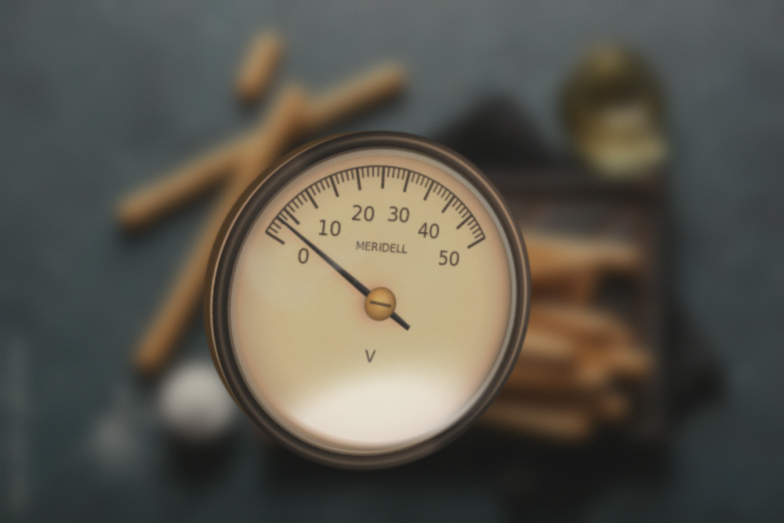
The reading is 3 V
